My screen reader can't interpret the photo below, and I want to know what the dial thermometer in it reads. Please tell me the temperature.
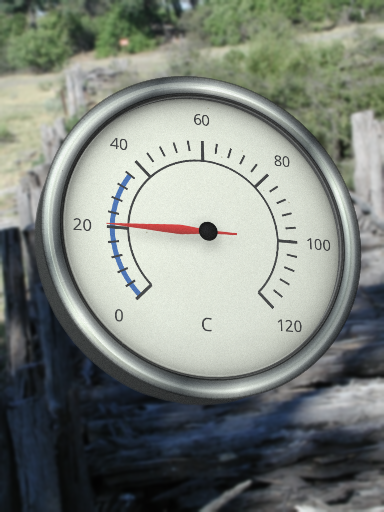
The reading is 20 °C
